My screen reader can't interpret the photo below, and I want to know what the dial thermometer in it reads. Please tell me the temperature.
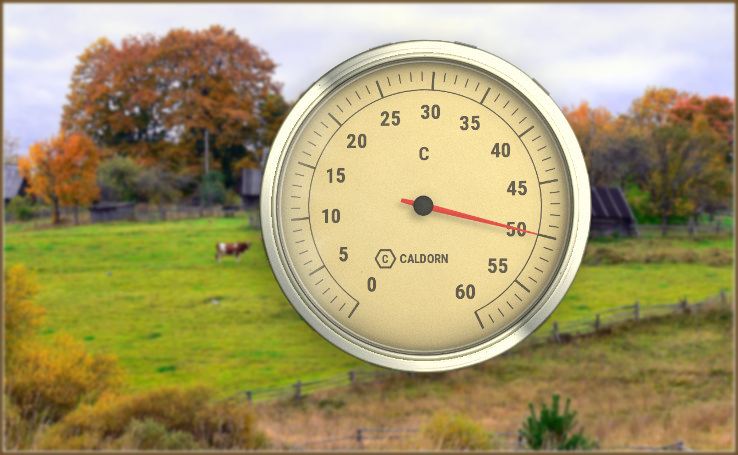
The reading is 50 °C
